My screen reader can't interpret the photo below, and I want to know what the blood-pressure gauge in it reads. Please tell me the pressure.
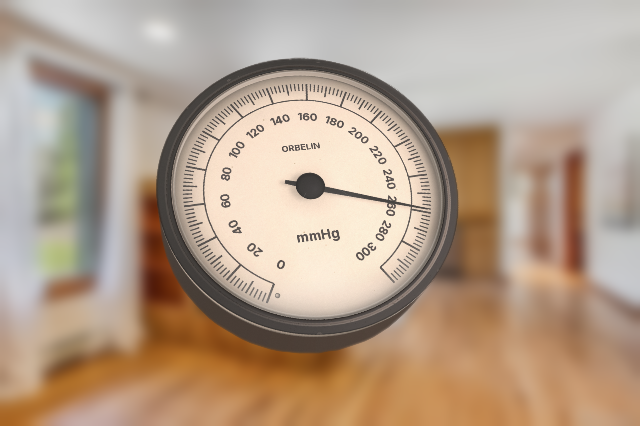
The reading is 260 mmHg
